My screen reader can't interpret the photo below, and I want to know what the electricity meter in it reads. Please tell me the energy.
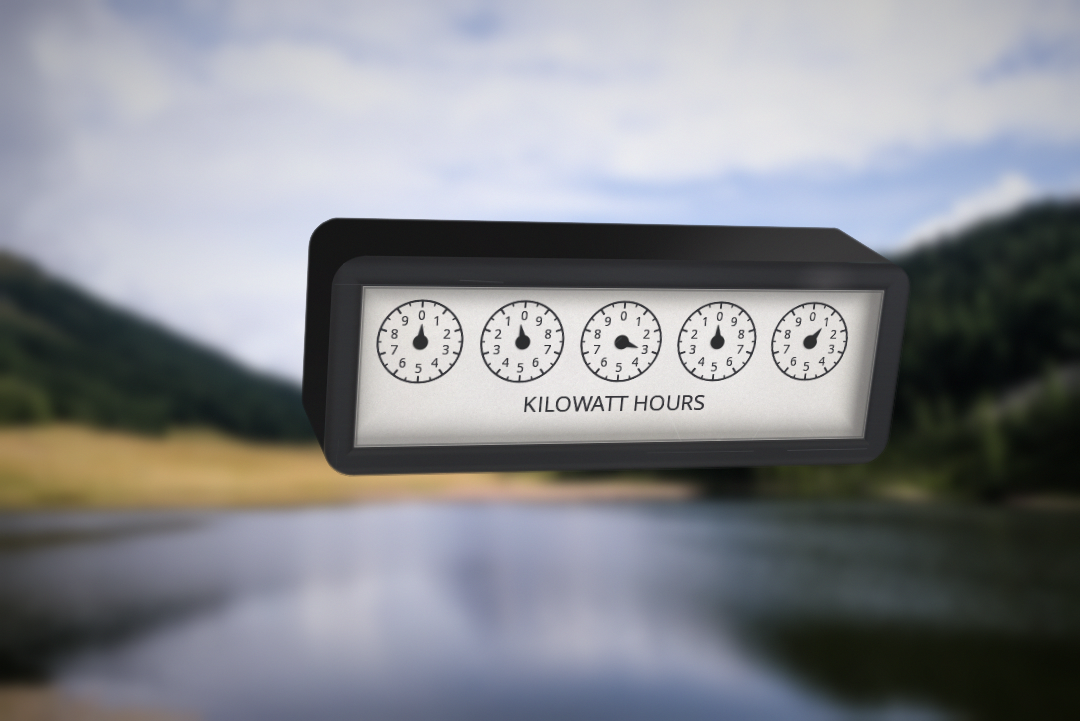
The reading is 301 kWh
